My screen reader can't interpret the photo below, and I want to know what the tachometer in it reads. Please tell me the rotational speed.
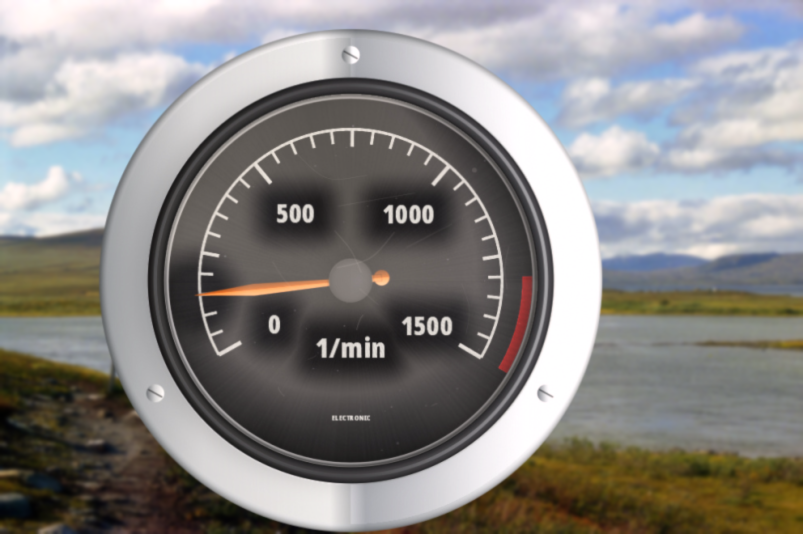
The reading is 150 rpm
